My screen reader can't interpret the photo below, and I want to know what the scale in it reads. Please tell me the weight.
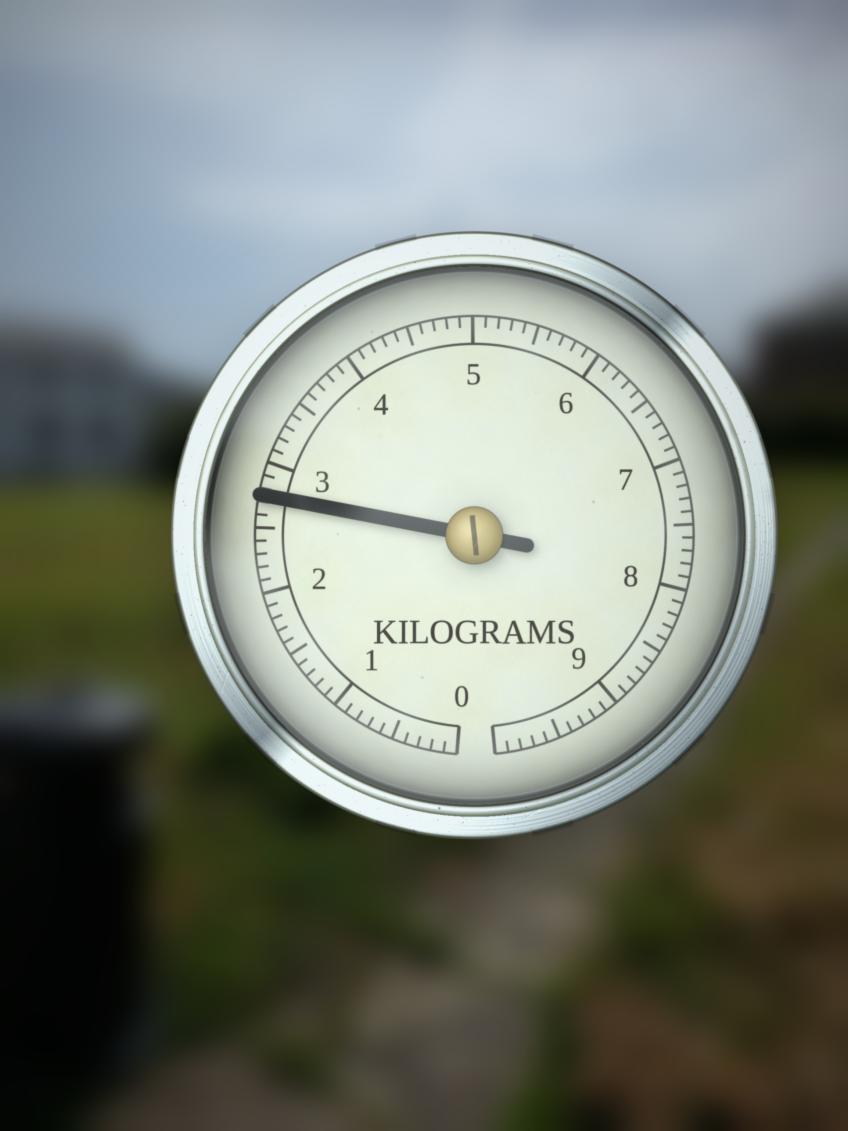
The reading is 2.75 kg
